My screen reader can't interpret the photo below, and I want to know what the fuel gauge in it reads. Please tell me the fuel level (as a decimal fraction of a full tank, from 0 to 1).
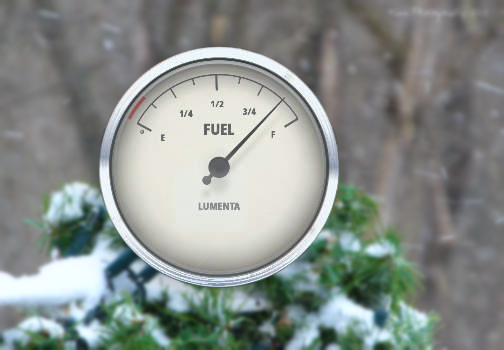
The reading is 0.875
